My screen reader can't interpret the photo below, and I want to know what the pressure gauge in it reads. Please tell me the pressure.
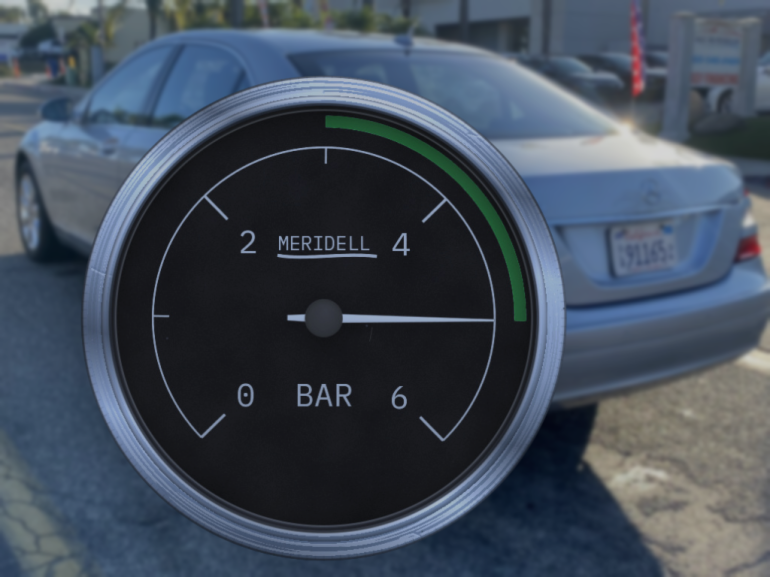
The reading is 5 bar
